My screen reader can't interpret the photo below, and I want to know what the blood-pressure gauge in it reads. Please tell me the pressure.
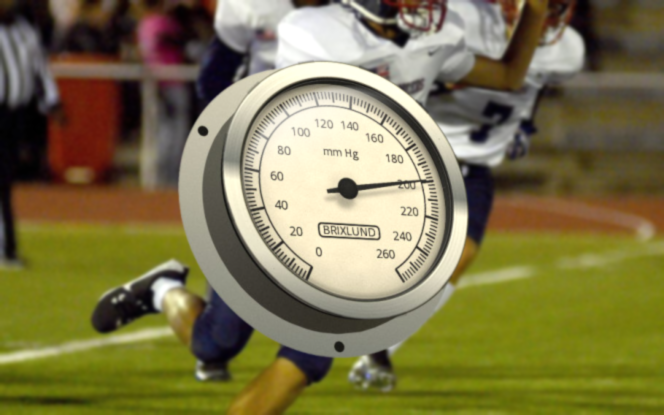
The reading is 200 mmHg
